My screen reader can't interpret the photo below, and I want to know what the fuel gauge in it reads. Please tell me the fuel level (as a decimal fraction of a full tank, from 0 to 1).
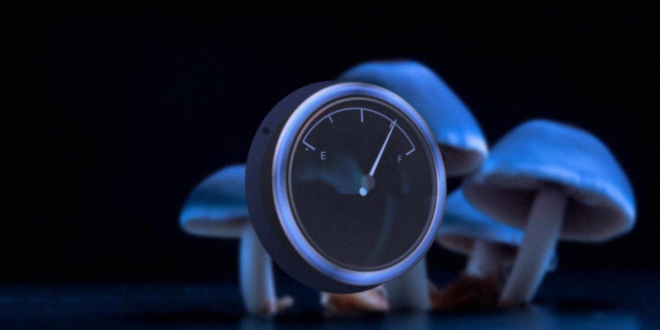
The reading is 0.75
